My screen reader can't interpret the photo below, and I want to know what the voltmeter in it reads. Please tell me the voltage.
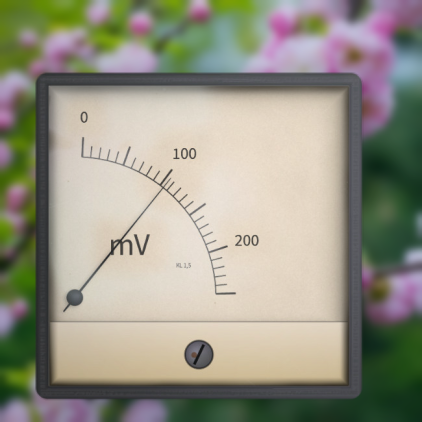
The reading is 105 mV
